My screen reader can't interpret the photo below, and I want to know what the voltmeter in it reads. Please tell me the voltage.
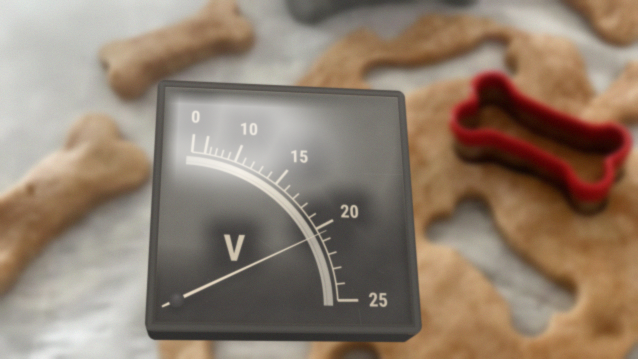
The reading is 20.5 V
